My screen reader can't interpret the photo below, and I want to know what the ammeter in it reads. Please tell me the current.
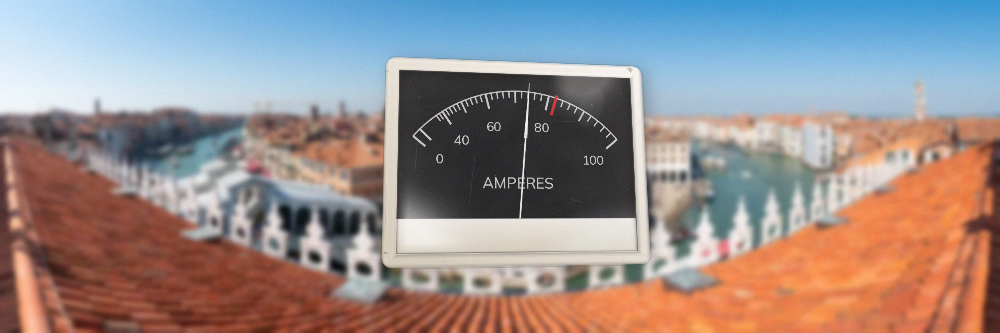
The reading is 74 A
